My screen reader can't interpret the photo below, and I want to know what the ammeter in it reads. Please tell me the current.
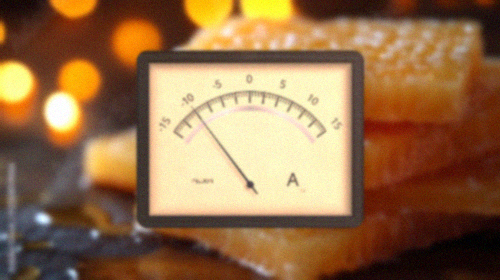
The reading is -10 A
